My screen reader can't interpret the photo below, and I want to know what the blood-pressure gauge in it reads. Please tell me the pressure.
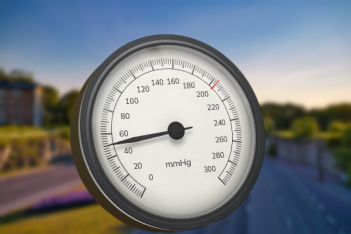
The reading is 50 mmHg
